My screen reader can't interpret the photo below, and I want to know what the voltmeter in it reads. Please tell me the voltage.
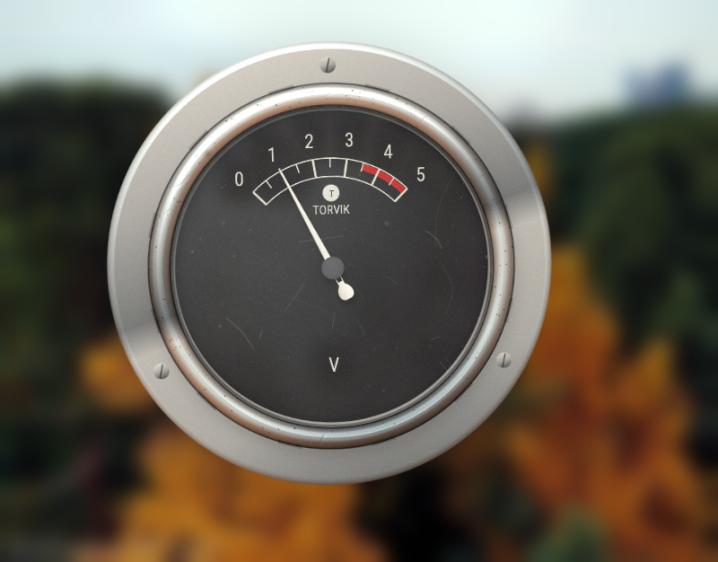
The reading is 1 V
